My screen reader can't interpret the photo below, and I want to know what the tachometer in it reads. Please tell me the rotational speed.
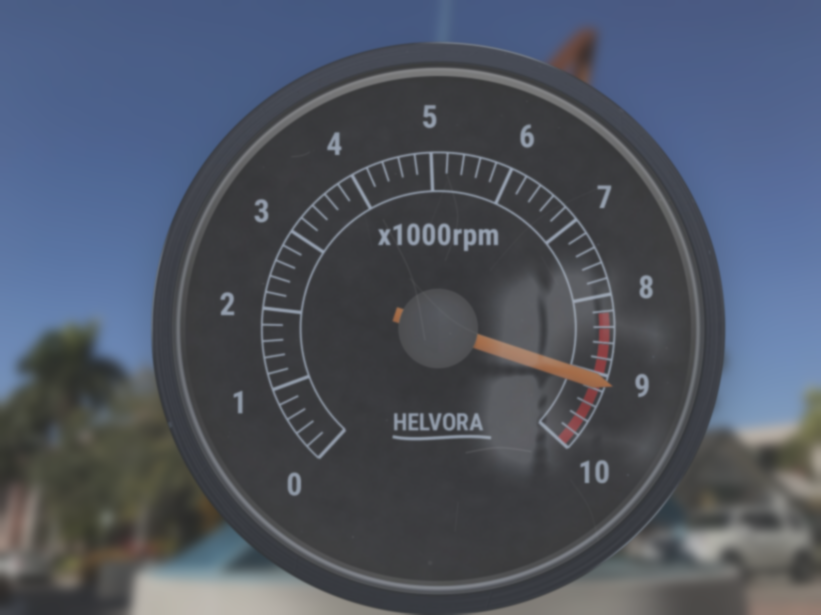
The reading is 9100 rpm
